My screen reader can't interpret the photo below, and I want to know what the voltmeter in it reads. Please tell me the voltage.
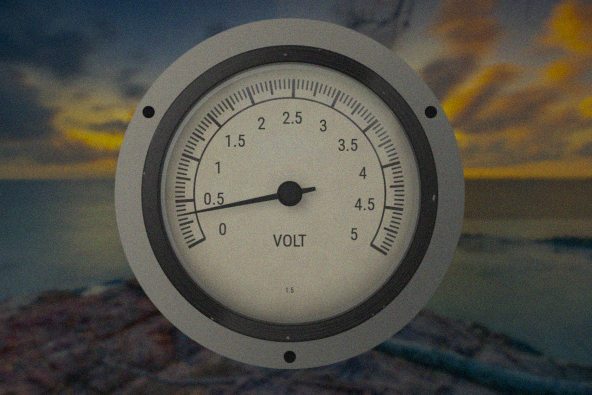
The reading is 0.35 V
